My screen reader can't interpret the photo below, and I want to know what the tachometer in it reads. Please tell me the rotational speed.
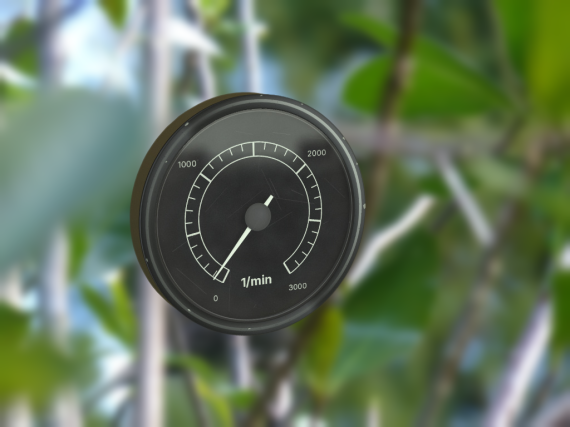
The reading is 100 rpm
